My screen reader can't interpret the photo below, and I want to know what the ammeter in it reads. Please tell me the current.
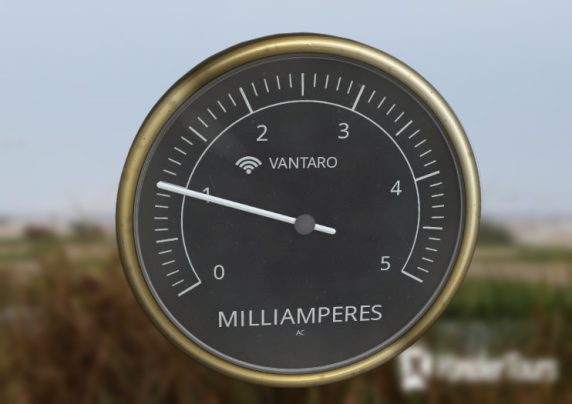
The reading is 1 mA
